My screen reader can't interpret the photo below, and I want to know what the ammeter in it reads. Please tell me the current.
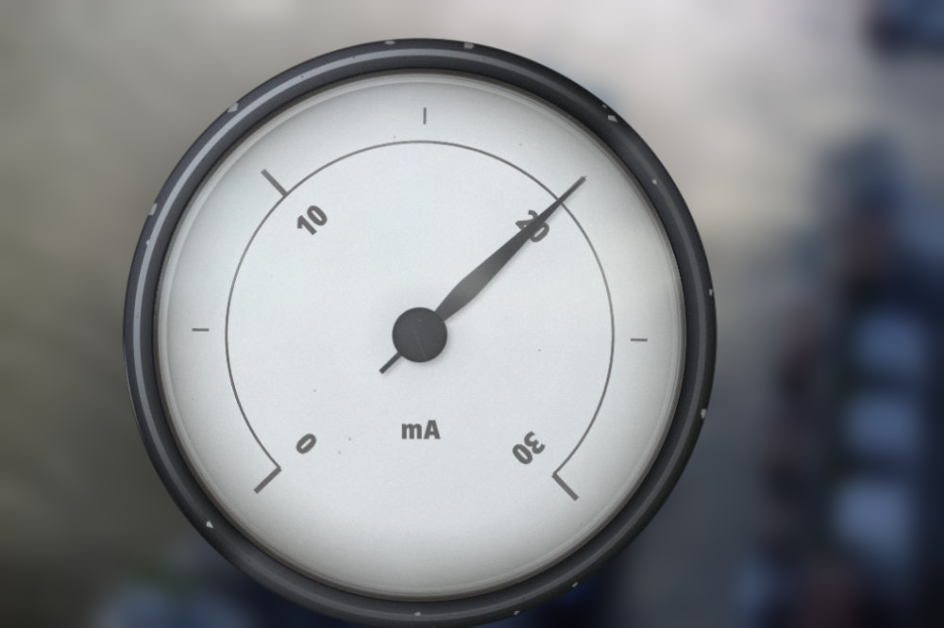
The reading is 20 mA
